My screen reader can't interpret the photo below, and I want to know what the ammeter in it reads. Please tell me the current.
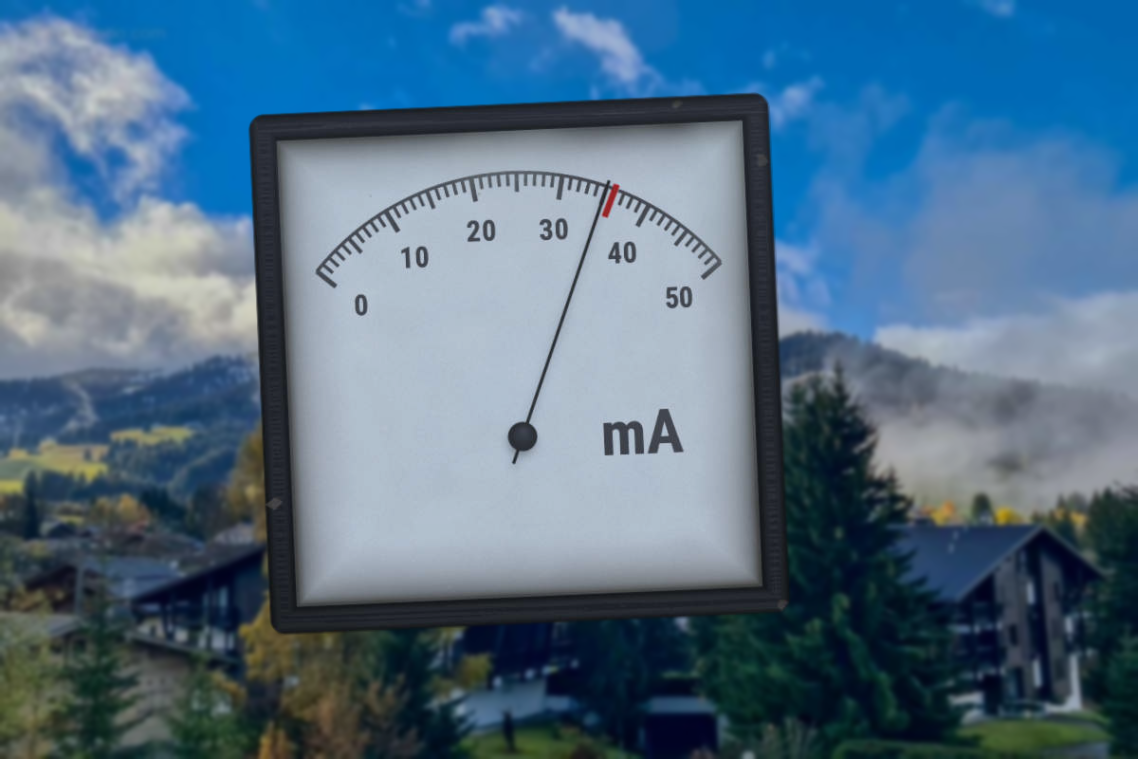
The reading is 35 mA
